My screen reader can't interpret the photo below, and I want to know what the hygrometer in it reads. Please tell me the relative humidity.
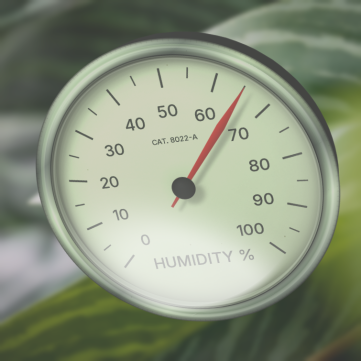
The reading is 65 %
